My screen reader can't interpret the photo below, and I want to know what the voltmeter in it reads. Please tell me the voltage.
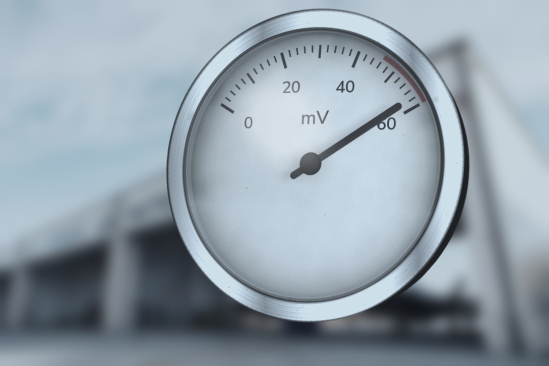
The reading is 58 mV
